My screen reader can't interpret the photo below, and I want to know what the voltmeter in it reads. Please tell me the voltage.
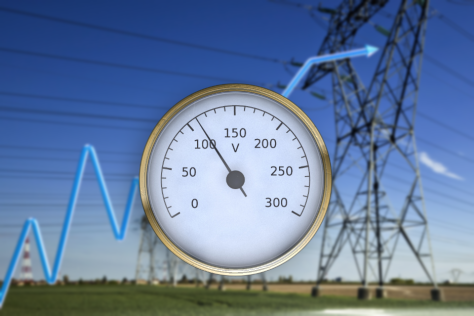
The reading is 110 V
